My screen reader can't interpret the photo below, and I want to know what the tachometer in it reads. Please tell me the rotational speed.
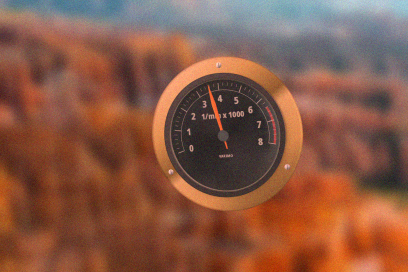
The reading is 3600 rpm
